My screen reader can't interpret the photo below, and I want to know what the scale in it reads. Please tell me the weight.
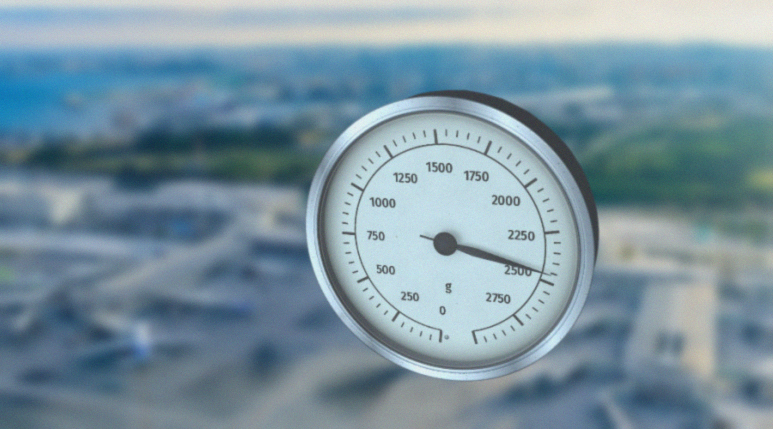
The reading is 2450 g
